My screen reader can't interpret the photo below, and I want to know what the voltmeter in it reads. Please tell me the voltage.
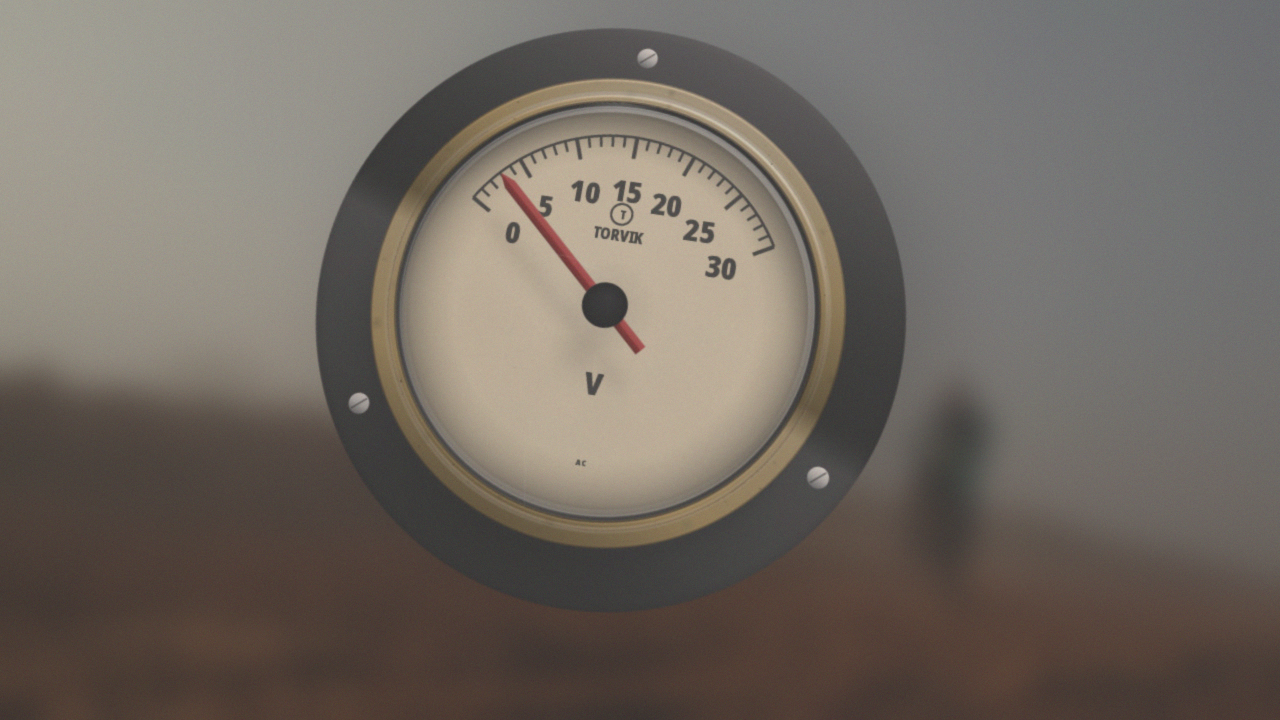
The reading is 3 V
